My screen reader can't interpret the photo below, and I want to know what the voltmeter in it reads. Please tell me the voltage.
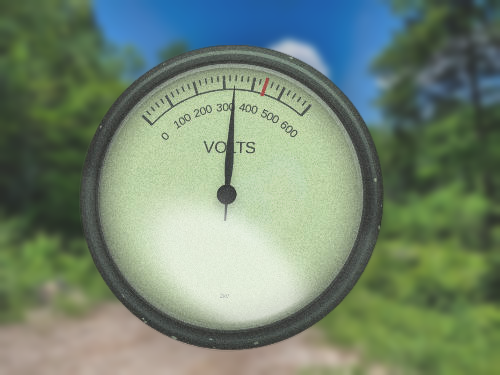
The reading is 340 V
